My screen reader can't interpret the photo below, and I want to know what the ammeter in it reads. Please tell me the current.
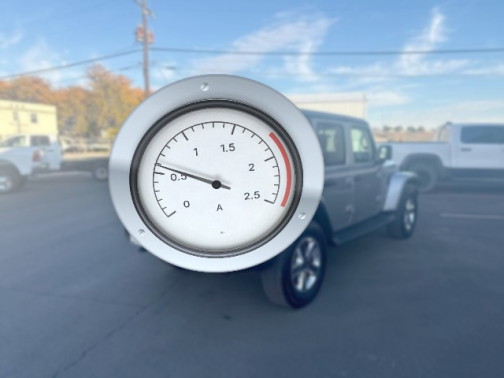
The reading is 0.6 A
